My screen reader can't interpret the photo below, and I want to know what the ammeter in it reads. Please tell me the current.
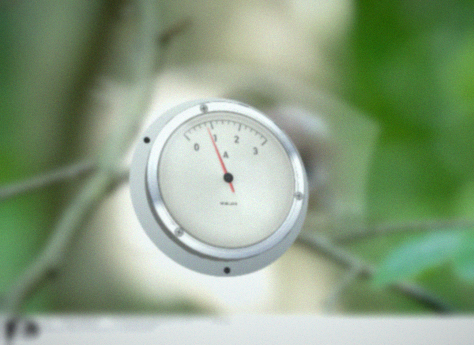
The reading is 0.8 A
